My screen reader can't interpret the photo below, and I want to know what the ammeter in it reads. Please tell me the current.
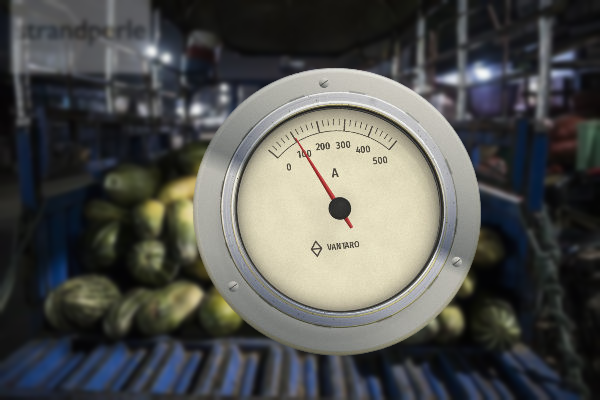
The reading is 100 A
